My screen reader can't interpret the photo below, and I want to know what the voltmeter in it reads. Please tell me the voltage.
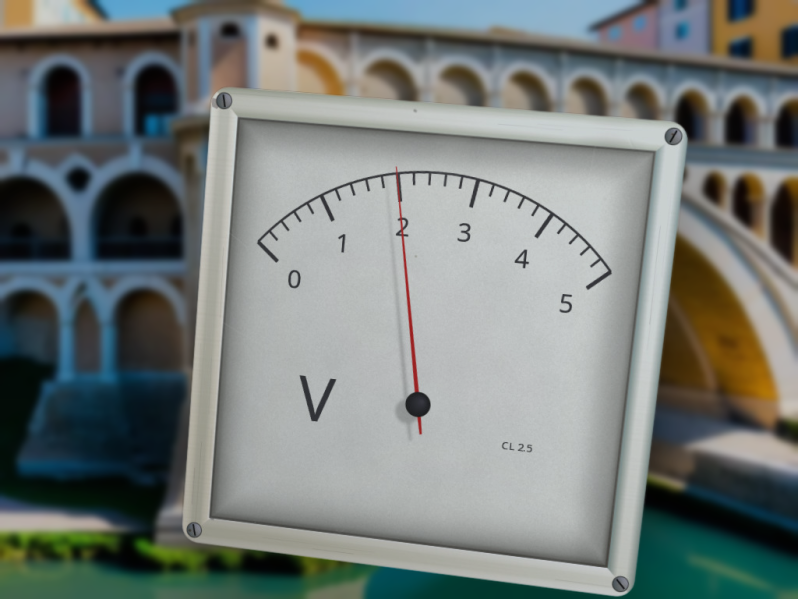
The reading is 2 V
